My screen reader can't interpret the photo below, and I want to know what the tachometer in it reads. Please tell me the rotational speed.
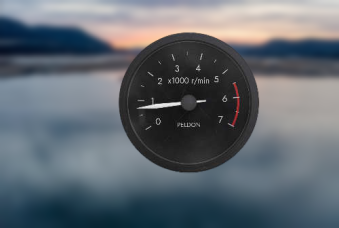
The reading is 750 rpm
